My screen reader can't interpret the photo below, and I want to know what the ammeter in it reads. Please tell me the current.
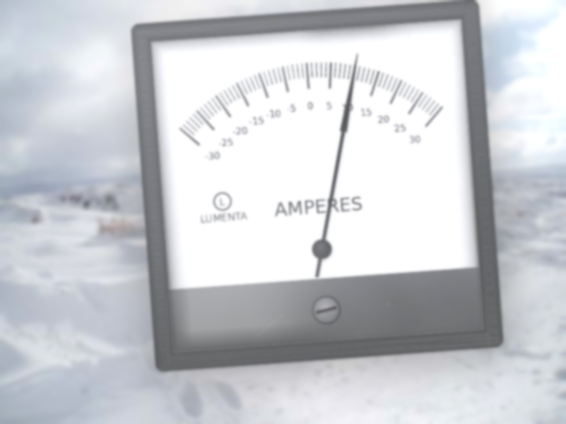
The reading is 10 A
